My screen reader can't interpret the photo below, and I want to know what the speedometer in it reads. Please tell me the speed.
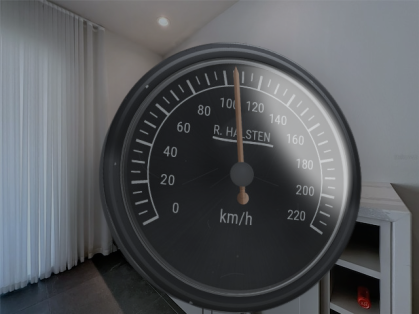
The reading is 105 km/h
